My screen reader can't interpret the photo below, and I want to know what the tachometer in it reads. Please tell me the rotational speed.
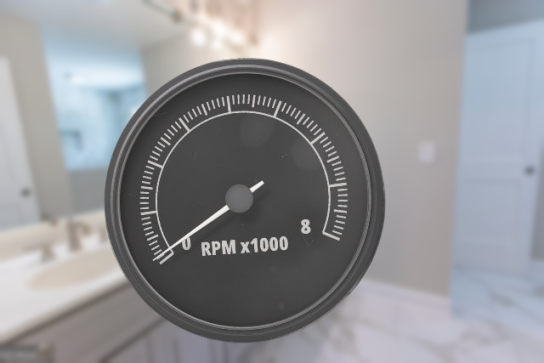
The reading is 100 rpm
